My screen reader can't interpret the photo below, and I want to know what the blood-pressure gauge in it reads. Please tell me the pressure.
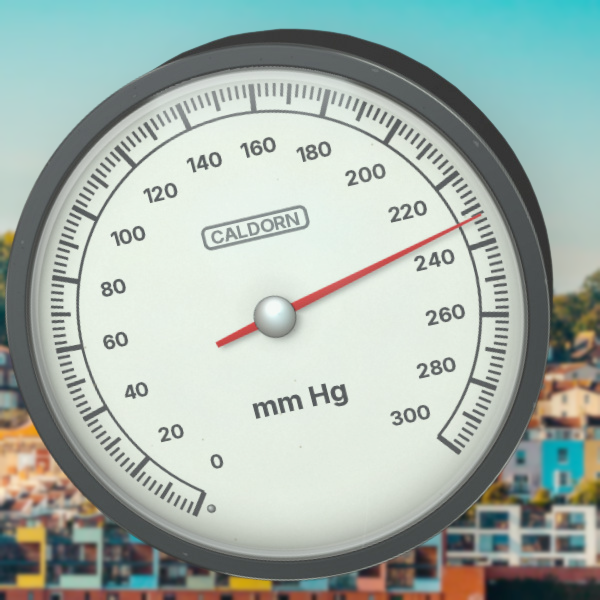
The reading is 232 mmHg
